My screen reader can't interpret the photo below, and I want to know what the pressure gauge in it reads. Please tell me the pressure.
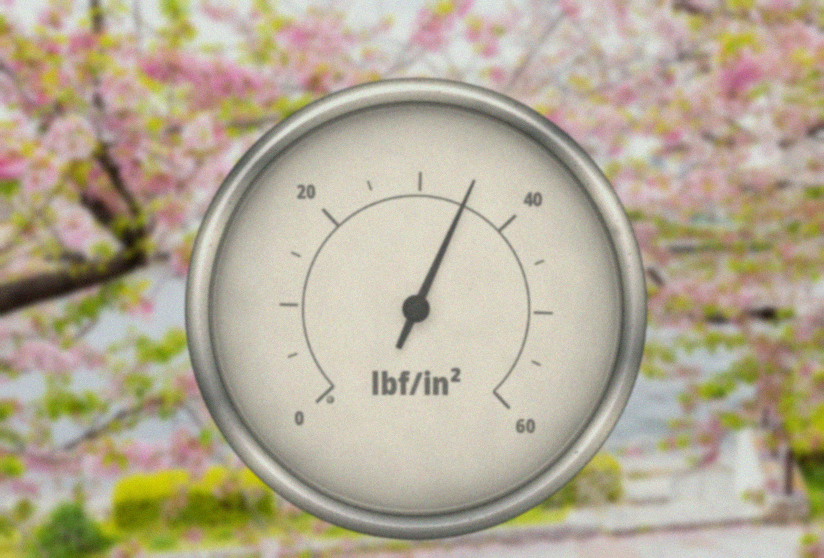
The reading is 35 psi
